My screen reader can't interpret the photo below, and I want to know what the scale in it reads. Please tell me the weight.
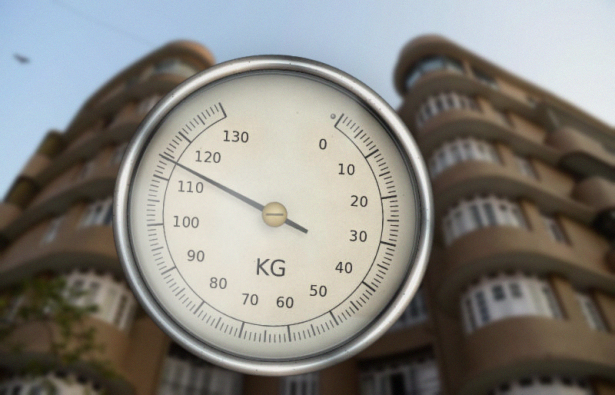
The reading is 114 kg
